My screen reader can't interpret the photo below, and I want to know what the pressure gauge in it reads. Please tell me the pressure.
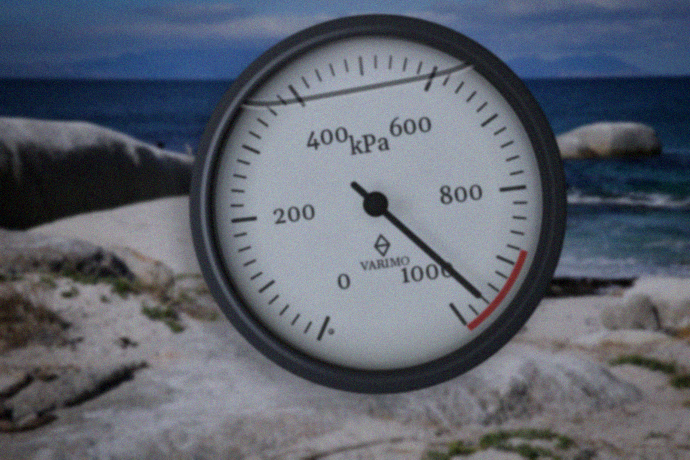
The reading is 960 kPa
